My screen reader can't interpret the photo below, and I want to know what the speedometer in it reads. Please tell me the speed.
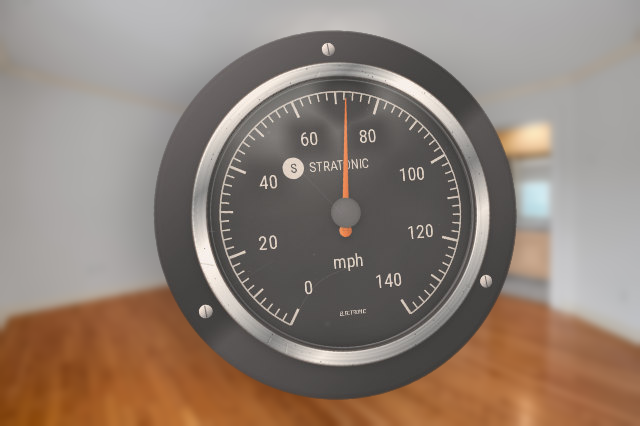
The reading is 72 mph
